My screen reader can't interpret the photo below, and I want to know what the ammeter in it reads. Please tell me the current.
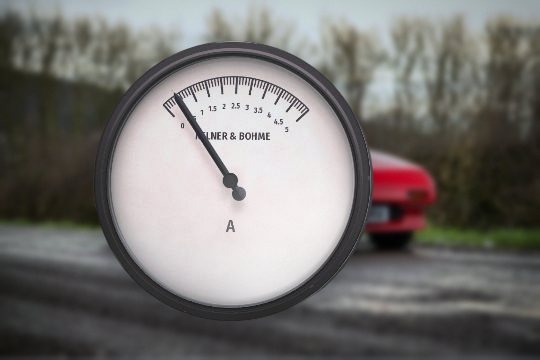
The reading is 0.5 A
